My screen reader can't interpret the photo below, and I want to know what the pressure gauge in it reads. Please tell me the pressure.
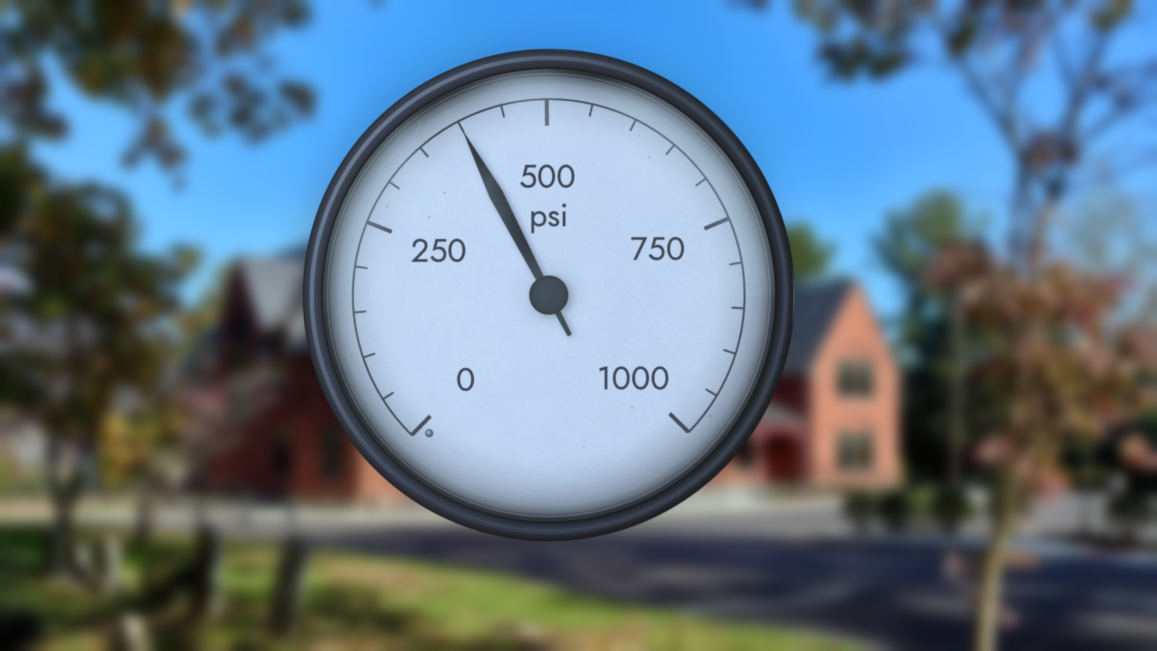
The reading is 400 psi
